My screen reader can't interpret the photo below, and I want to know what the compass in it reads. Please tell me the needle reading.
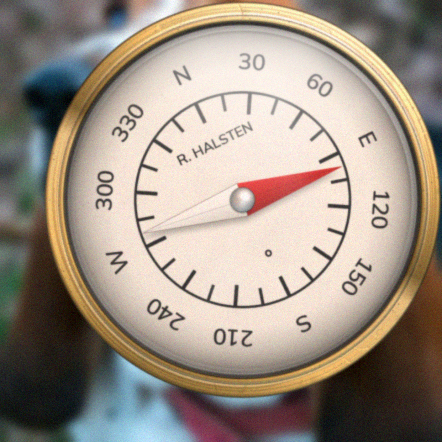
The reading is 97.5 °
